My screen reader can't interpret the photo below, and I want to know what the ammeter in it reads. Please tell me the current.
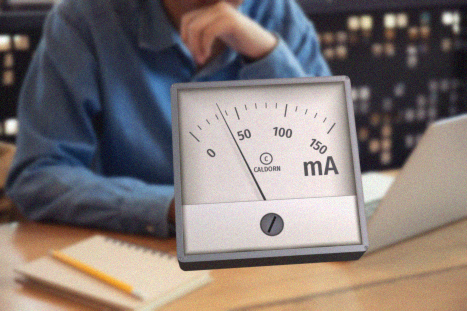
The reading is 35 mA
